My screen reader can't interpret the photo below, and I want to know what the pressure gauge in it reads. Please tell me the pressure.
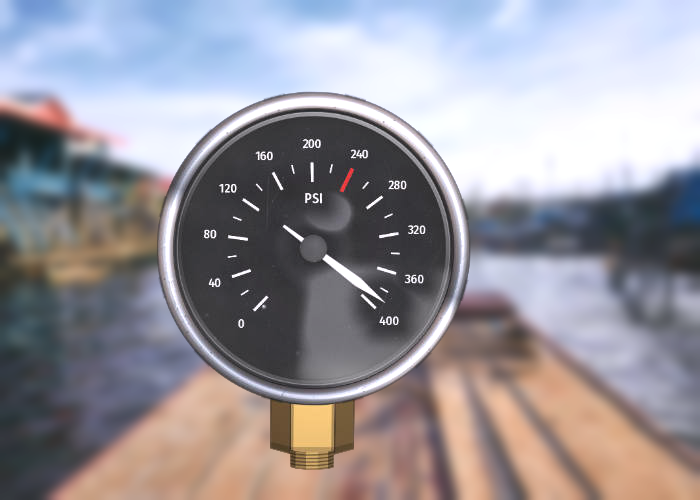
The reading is 390 psi
